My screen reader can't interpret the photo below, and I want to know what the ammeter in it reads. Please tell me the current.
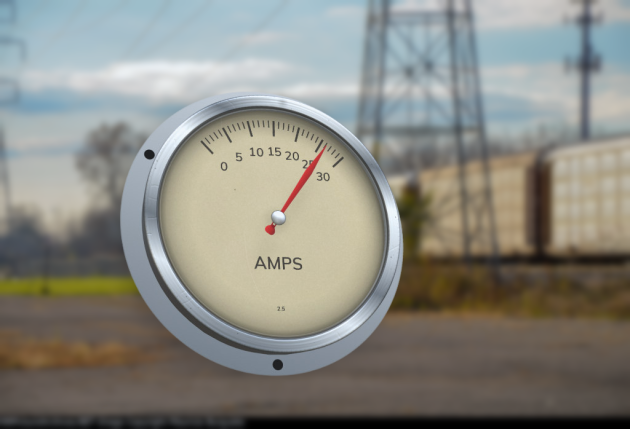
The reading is 26 A
